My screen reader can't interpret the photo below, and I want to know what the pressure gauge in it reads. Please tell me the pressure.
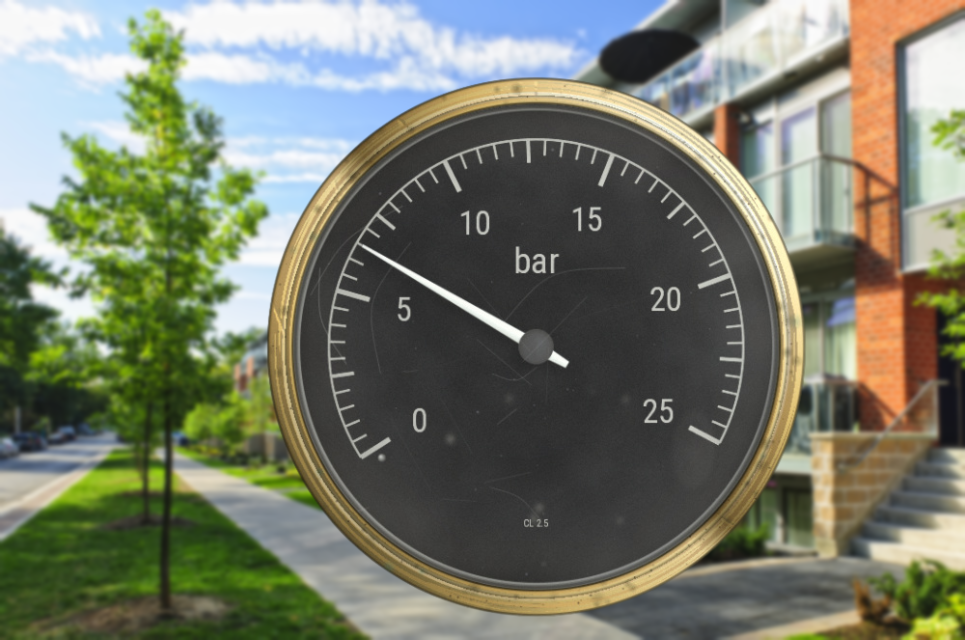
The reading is 6.5 bar
